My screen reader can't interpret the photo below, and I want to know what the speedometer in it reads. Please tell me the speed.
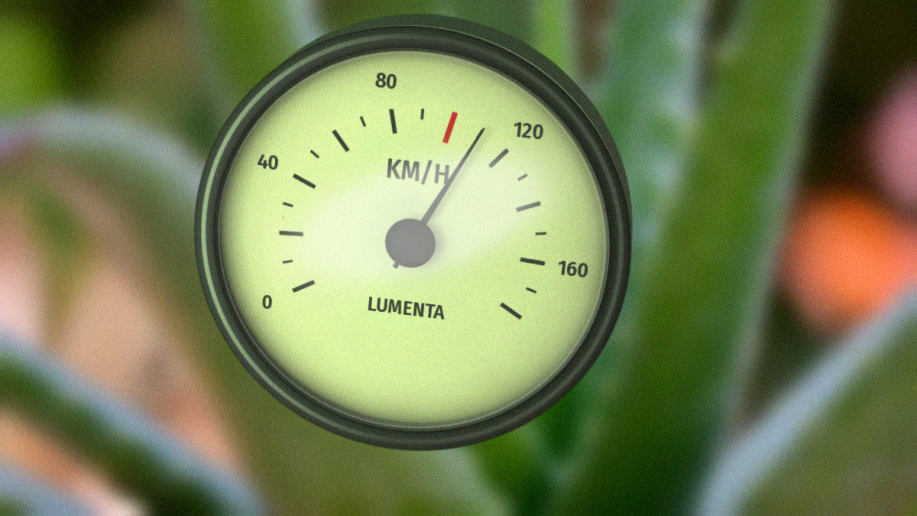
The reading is 110 km/h
